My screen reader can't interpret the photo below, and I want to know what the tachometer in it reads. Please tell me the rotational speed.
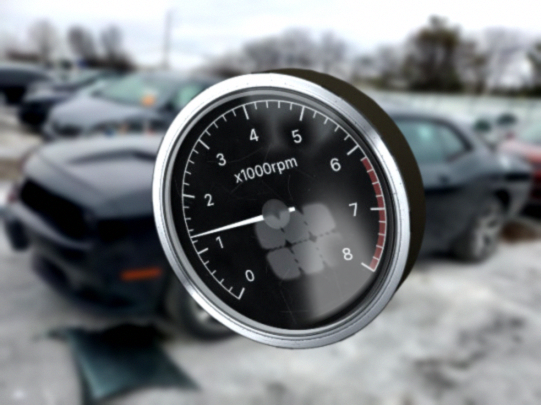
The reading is 1300 rpm
